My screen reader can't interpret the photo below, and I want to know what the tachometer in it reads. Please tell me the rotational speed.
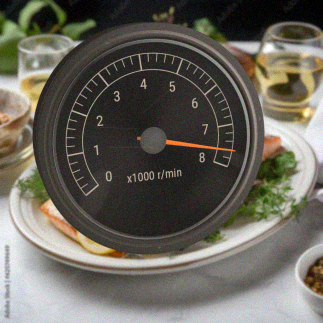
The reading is 7600 rpm
